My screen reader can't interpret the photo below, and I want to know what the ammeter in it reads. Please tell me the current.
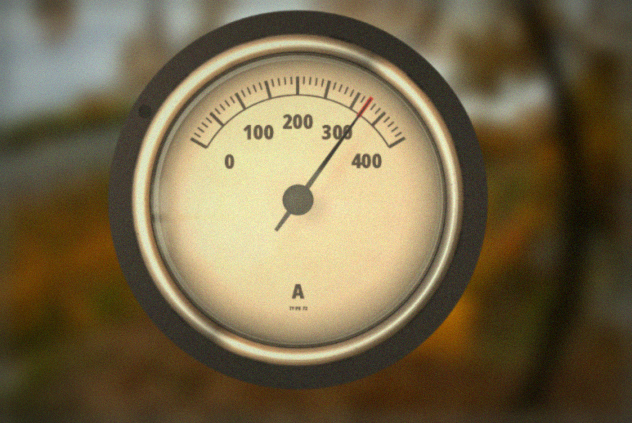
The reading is 320 A
